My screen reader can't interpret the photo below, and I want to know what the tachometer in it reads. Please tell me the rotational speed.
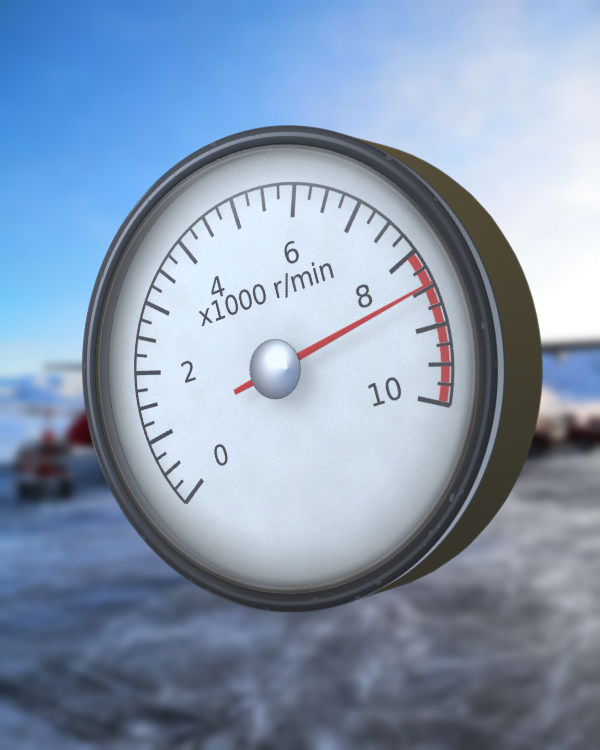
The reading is 8500 rpm
